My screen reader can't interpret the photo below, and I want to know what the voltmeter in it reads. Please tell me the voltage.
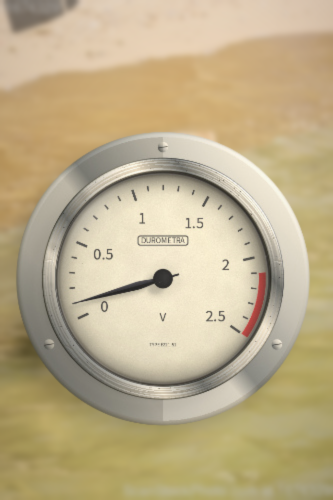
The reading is 0.1 V
